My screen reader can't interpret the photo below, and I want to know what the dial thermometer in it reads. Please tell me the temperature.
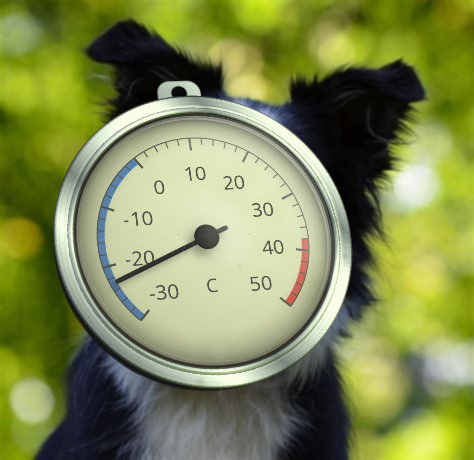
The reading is -23 °C
